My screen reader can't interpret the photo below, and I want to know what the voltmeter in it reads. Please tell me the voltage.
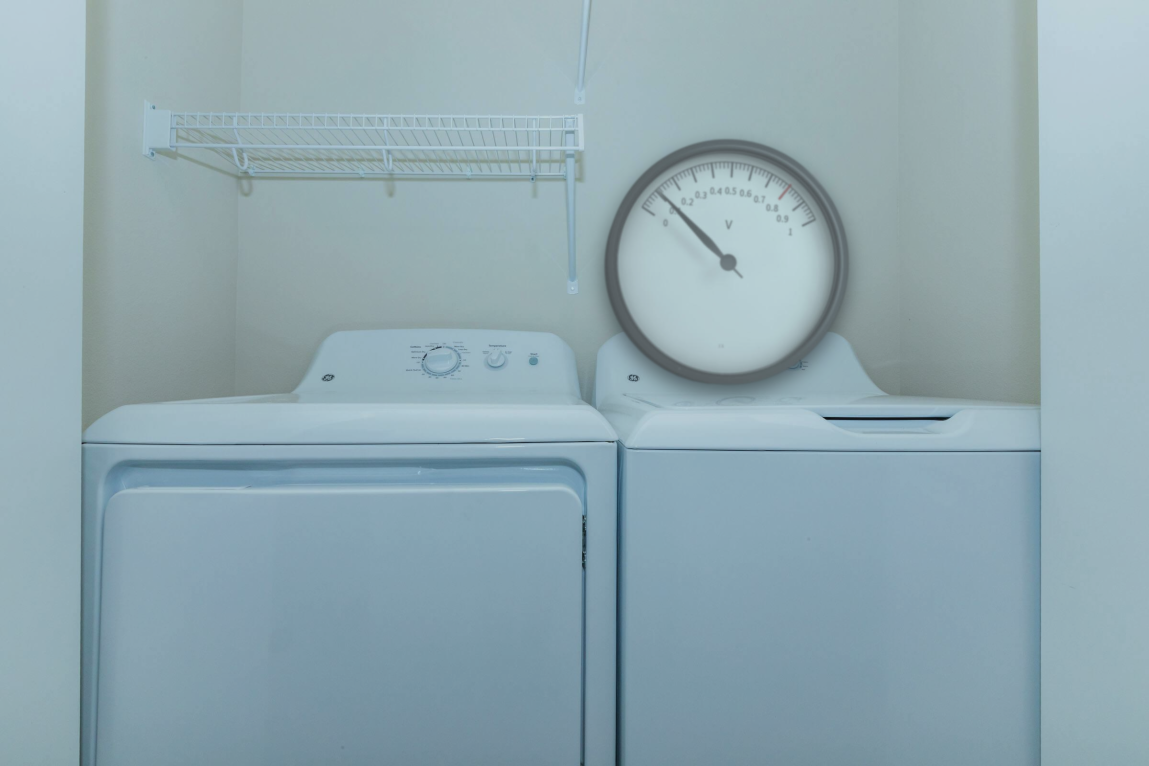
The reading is 0.1 V
